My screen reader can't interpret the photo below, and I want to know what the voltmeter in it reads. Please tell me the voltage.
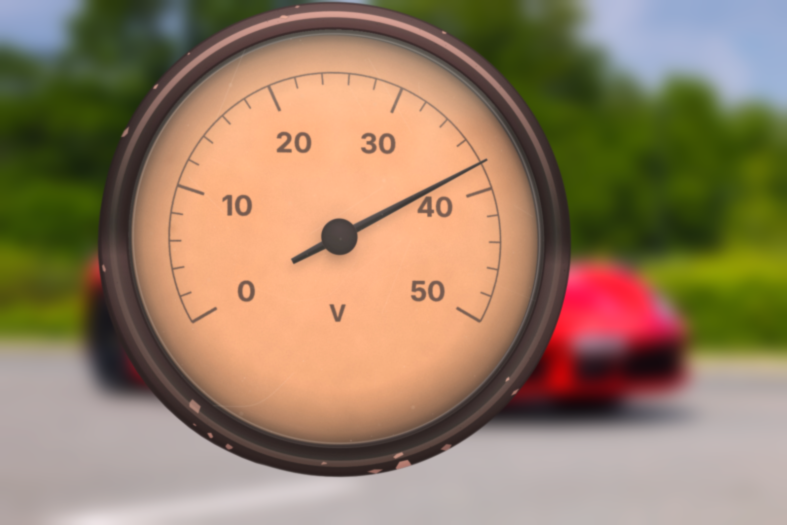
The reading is 38 V
